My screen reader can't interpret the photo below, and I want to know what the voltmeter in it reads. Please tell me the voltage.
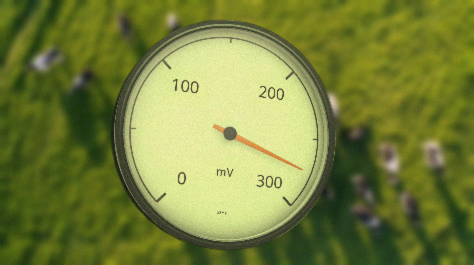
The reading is 275 mV
